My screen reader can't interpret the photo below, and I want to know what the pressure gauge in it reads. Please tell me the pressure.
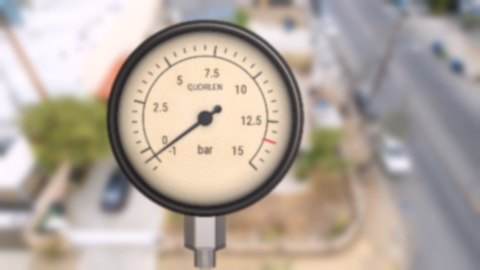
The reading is -0.5 bar
